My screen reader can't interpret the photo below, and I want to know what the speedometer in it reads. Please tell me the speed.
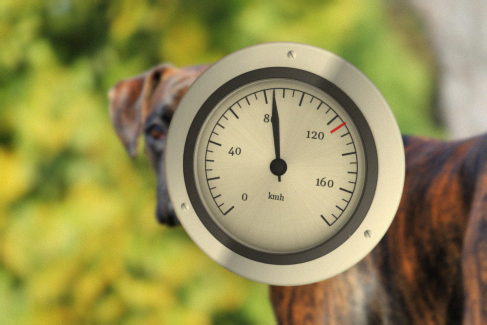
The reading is 85 km/h
